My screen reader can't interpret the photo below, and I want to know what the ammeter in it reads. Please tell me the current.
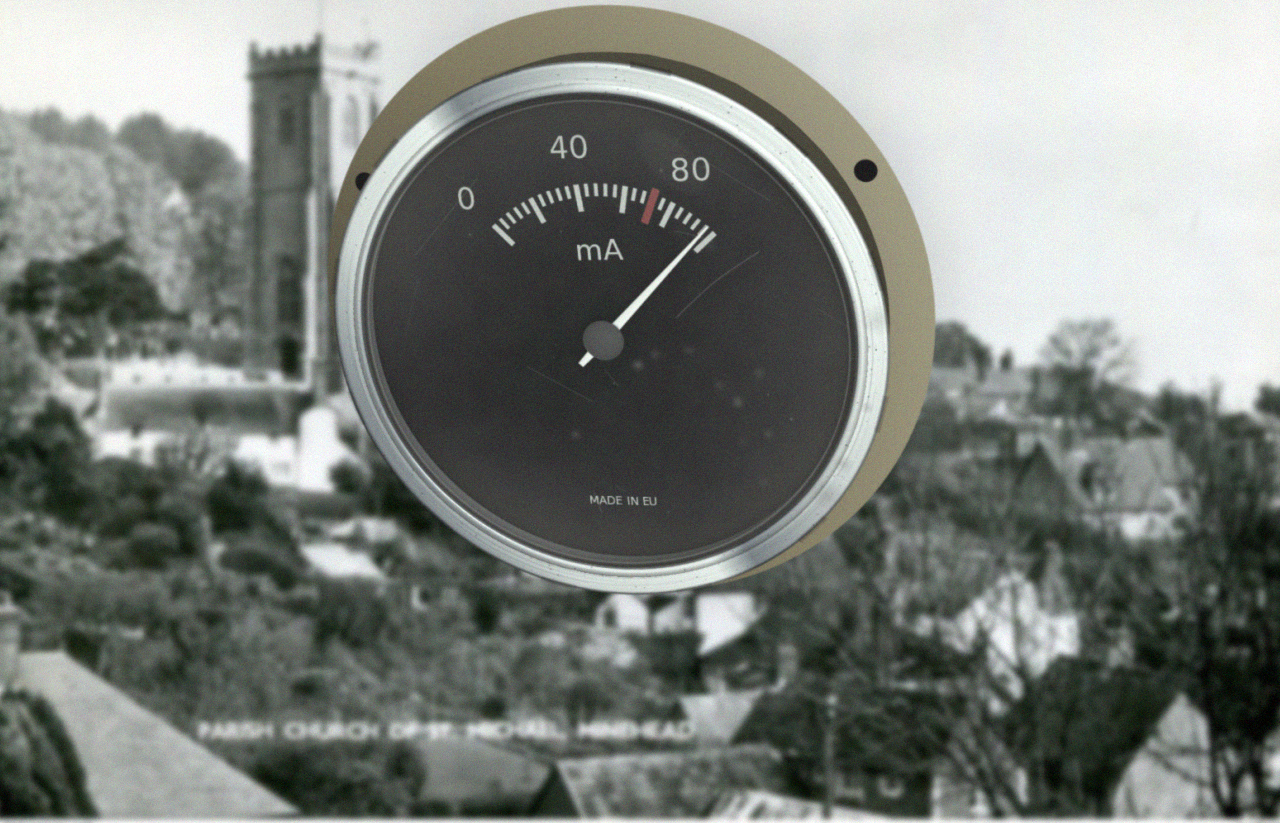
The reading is 96 mA
